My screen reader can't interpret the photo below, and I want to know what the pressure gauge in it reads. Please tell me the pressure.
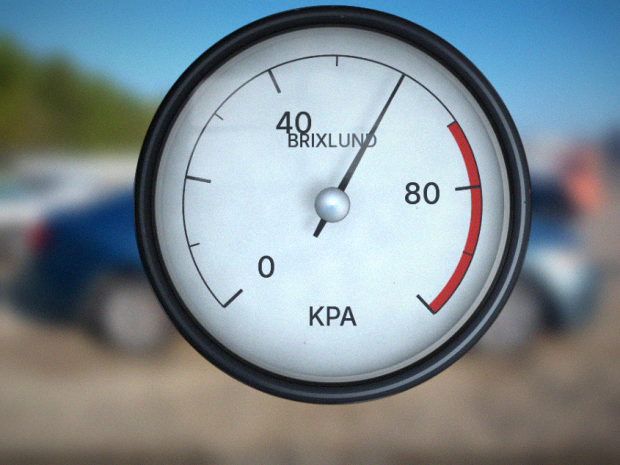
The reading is 60 kPa
